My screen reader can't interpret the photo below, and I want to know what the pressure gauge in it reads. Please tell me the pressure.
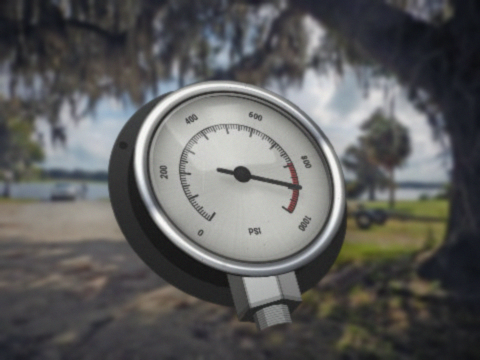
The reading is 900 psi
